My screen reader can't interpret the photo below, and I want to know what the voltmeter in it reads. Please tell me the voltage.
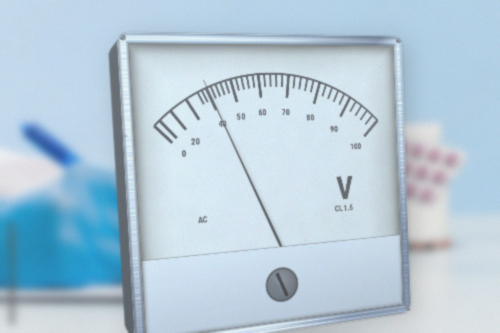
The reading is 40 V
